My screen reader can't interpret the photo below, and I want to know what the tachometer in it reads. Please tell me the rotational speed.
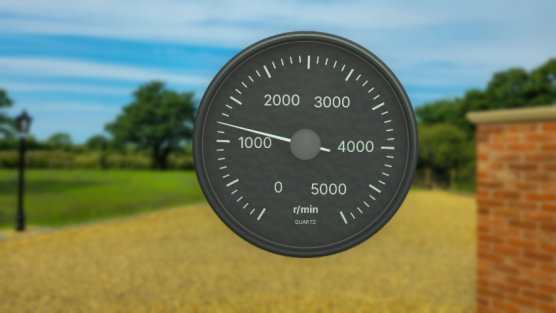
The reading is 1200 rpm
